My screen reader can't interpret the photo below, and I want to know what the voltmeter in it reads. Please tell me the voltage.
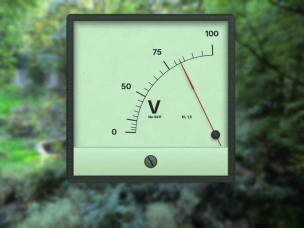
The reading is 82.5 V
